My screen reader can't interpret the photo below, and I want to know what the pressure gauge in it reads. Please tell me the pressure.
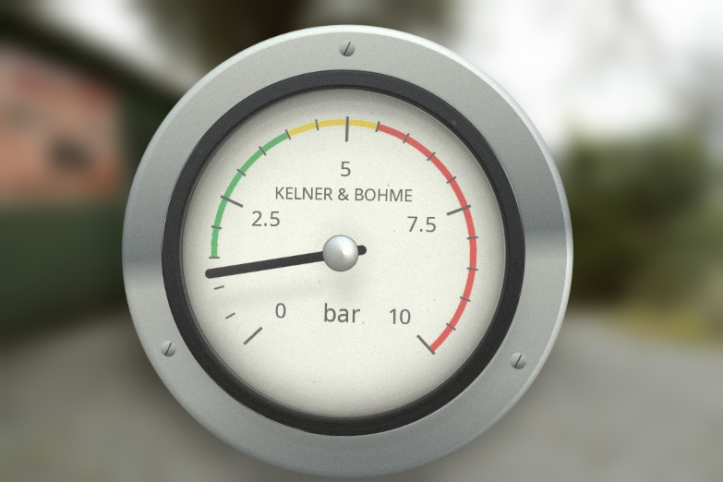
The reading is 1.25 bar
